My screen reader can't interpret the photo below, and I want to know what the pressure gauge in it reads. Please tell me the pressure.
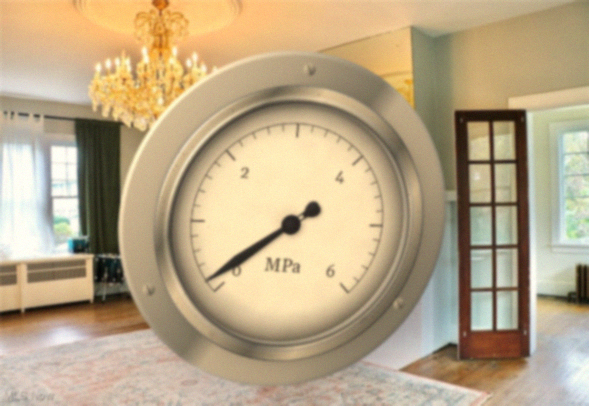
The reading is 0.2 MPa
